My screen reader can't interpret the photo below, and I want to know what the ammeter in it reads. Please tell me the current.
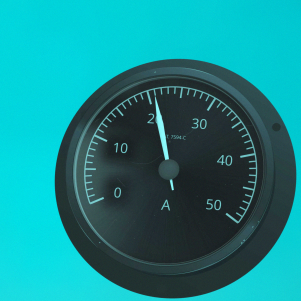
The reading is 21 A
